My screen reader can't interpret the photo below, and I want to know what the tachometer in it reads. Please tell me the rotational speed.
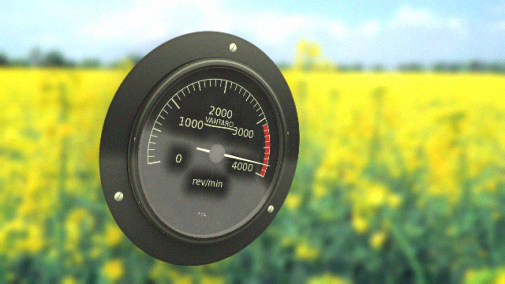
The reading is 3800 rpm
